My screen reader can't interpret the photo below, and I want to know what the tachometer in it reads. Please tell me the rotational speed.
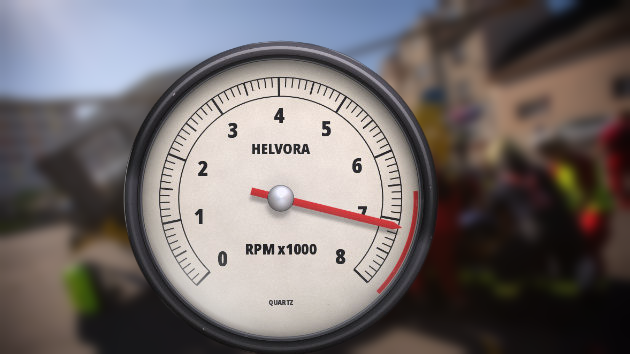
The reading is 7100 rpm
